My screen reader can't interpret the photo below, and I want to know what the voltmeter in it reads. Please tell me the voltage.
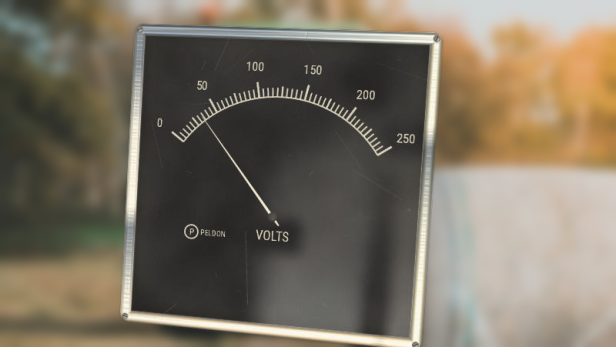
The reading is 35 V
